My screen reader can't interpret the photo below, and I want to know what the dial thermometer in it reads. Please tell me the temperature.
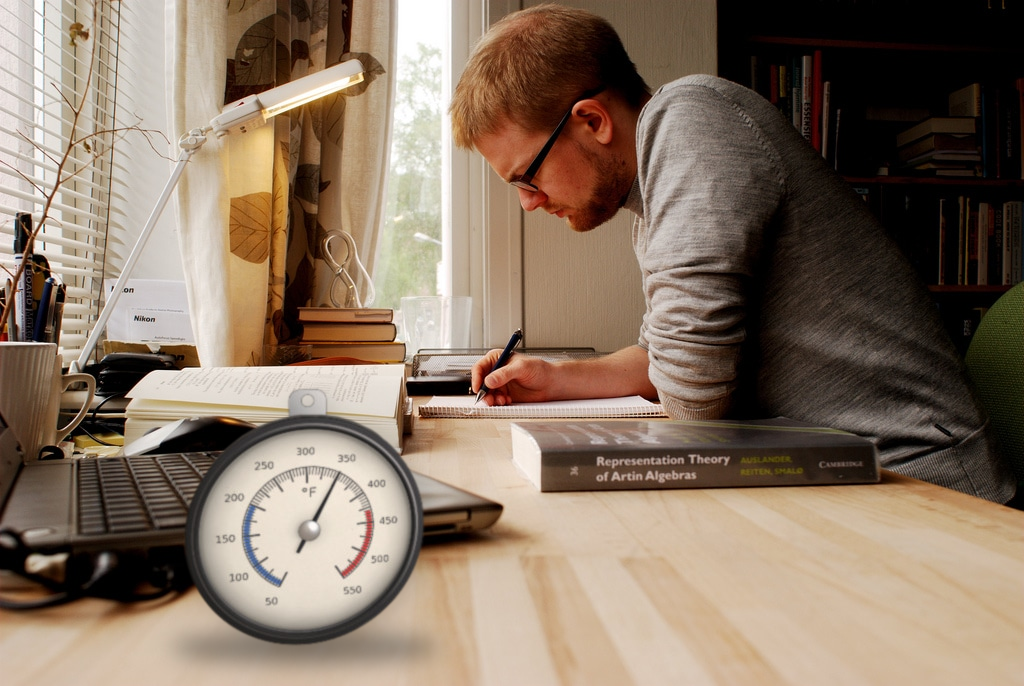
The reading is 350 °F
